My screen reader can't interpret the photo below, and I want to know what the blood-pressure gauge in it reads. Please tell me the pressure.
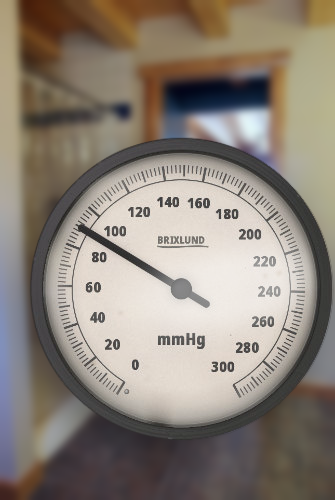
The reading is 90 mmHg
